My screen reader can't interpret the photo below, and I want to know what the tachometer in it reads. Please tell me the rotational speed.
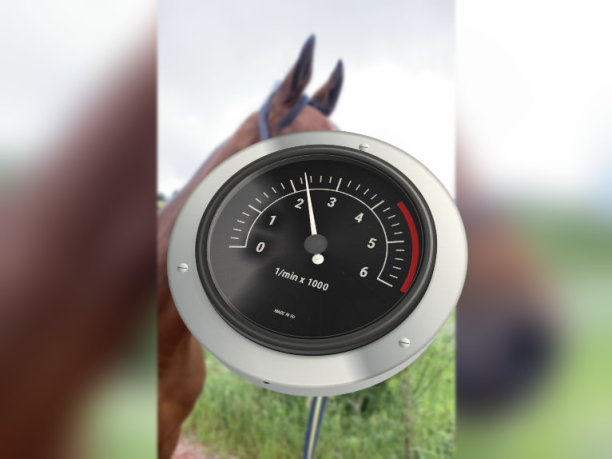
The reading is 2300 rpm
